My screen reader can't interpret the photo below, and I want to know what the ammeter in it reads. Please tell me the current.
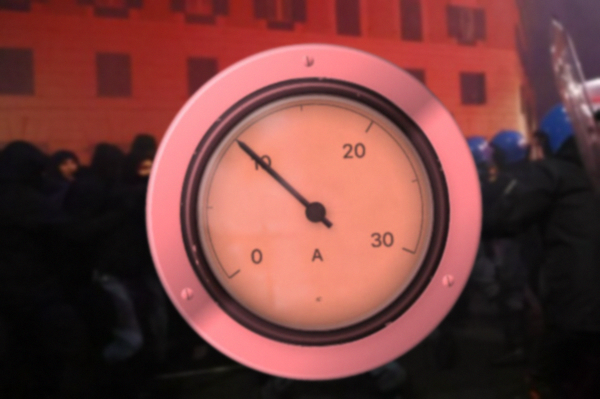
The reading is 10 A
